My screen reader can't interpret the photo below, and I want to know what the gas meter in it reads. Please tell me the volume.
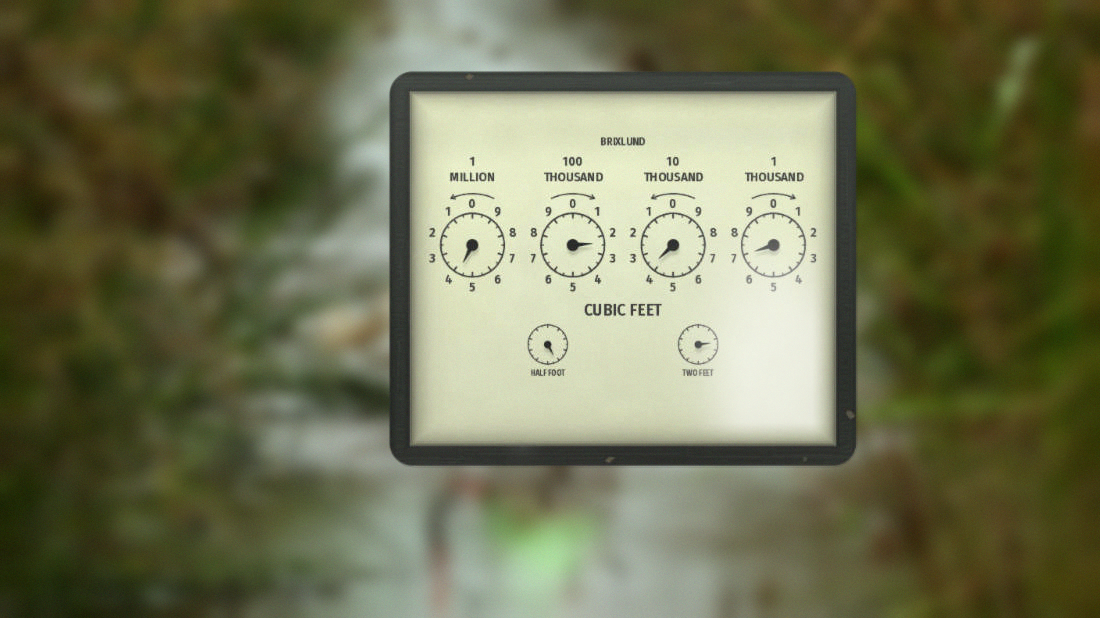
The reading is 423700 ft³
